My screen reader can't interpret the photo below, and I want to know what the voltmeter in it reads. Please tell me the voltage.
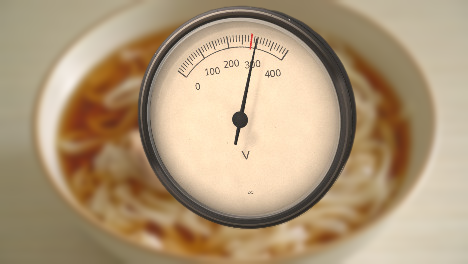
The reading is 300 V
